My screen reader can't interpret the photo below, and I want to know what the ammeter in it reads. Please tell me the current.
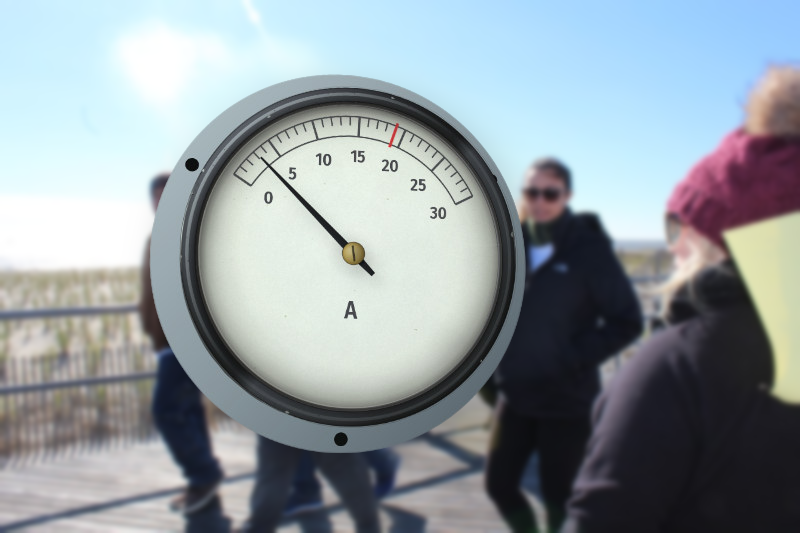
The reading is 3 A
